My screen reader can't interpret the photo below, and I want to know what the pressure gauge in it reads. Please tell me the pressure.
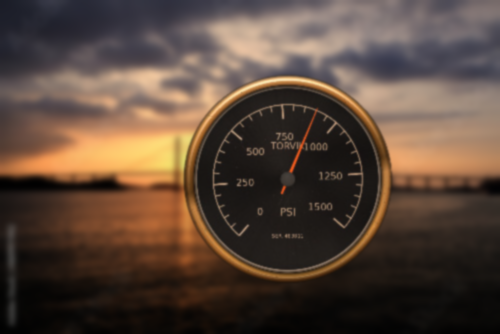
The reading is 900 psi
